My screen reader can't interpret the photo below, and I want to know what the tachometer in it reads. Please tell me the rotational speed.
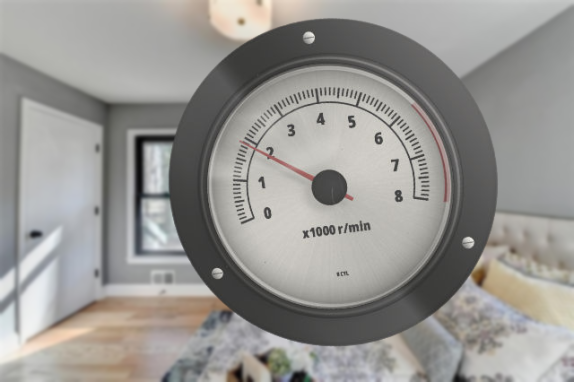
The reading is 1900 rpm
